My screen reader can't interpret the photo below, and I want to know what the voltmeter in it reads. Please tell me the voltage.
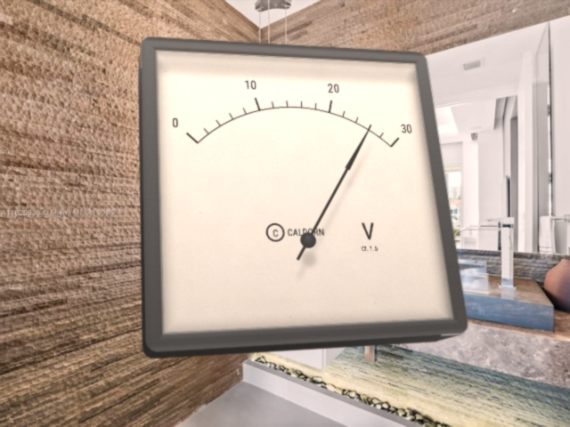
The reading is 26 V
